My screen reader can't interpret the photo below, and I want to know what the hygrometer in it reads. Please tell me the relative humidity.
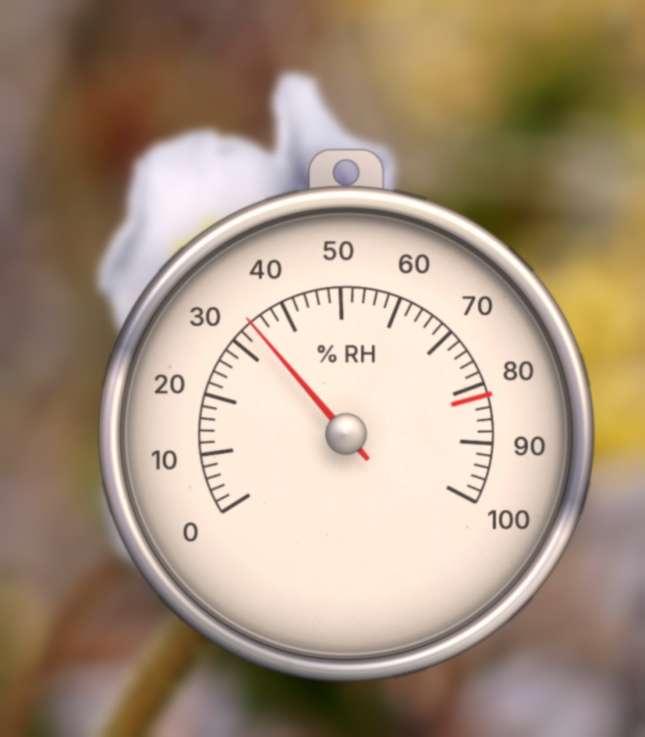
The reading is 34 %
